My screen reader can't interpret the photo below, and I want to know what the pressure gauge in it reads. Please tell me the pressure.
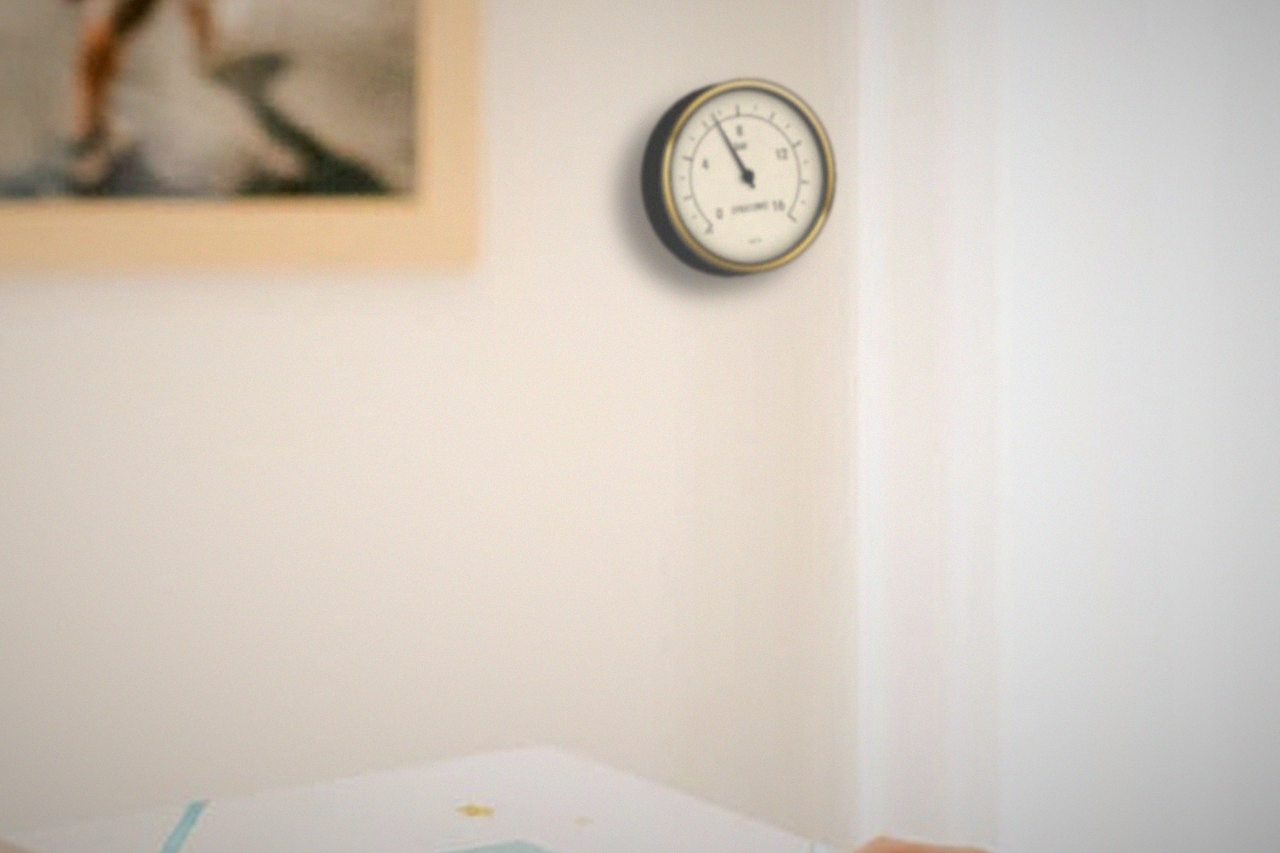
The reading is 6.5 bar
